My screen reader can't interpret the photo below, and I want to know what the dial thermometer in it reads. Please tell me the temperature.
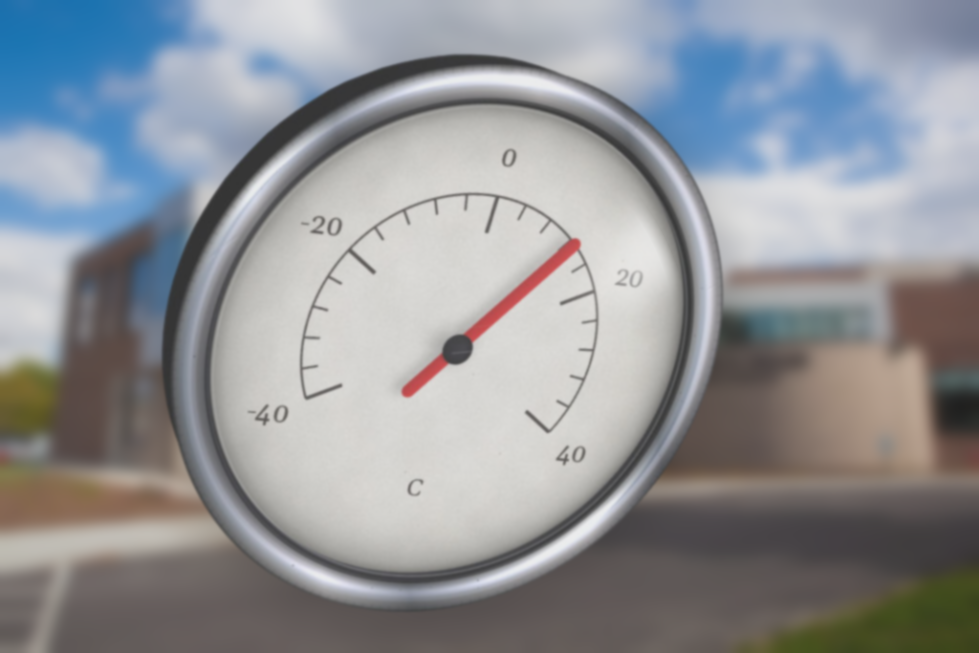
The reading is 12 °C
